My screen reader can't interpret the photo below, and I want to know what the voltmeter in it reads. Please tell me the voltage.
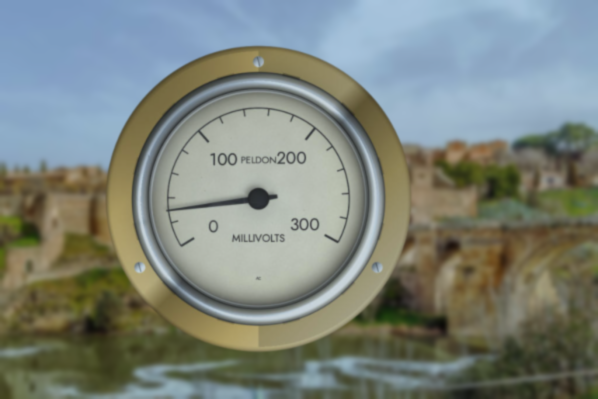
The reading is 30 mV
